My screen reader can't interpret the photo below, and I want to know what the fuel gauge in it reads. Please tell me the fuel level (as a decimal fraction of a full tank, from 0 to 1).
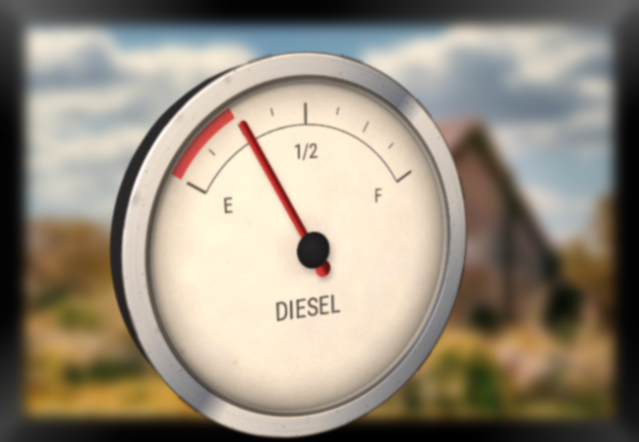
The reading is 0.25
